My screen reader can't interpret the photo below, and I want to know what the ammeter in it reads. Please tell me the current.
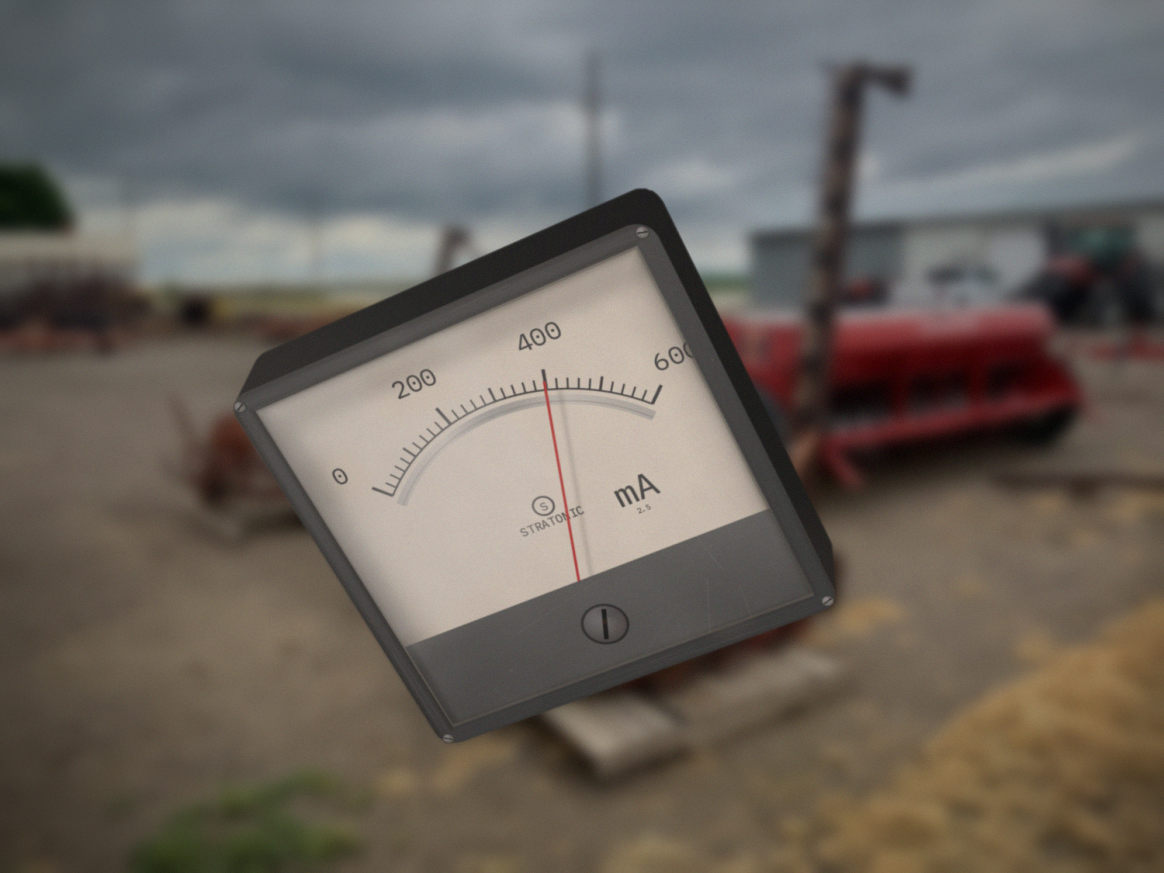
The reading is 400 mA
